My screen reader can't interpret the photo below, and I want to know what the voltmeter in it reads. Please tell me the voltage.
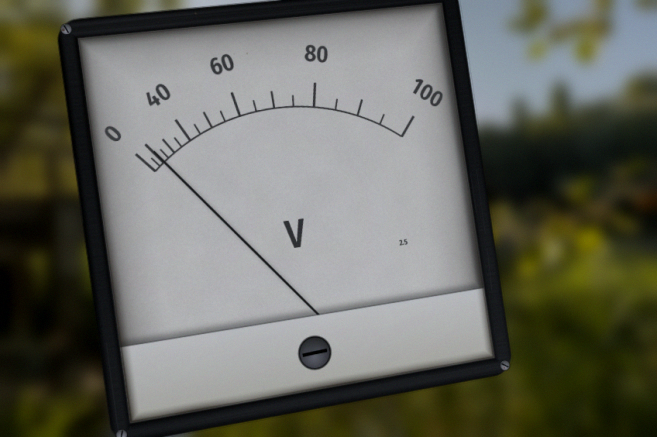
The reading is 20 V
